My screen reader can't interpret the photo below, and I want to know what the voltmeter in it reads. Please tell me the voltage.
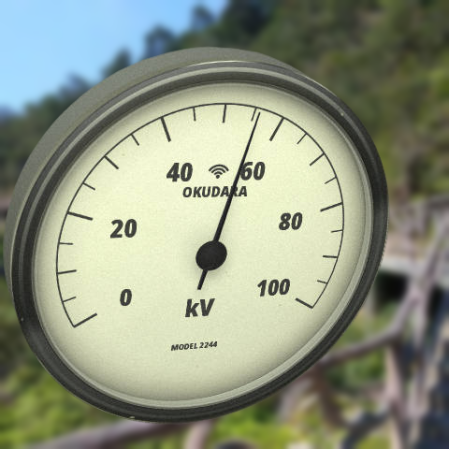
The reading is 55 kV
